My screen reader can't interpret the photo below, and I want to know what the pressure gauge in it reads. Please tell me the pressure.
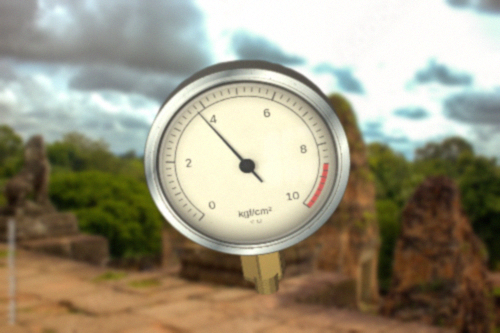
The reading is 3.8 kg/cm²
